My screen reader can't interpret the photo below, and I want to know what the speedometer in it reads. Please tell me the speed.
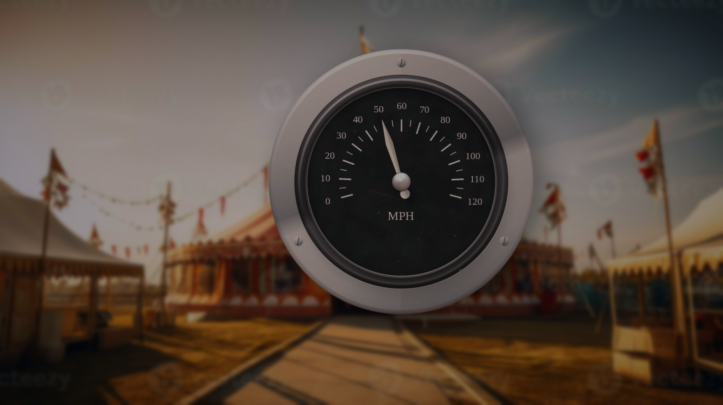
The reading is 50 mph
